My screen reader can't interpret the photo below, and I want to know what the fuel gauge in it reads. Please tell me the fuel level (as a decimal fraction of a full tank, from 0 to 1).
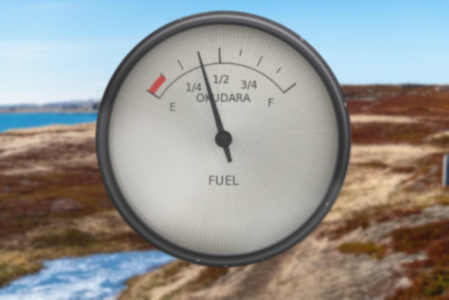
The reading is 0.375
